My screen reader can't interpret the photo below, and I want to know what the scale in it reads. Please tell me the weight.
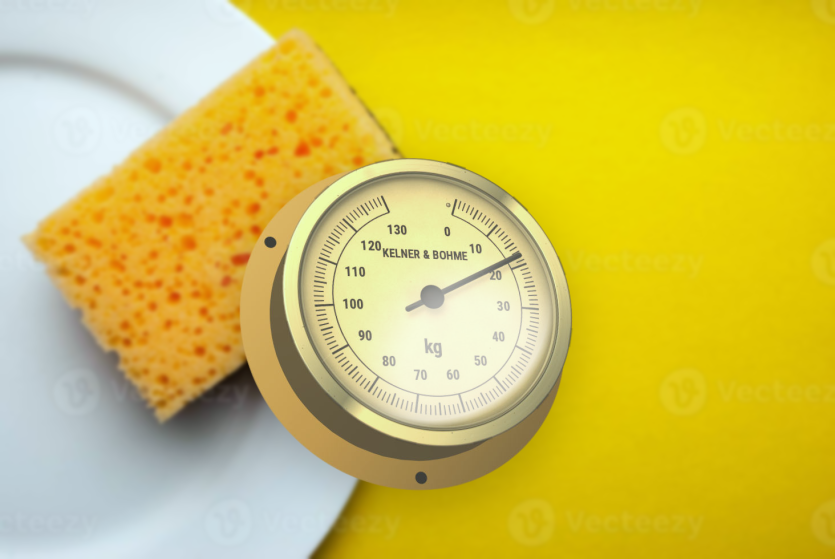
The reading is 18 kg
